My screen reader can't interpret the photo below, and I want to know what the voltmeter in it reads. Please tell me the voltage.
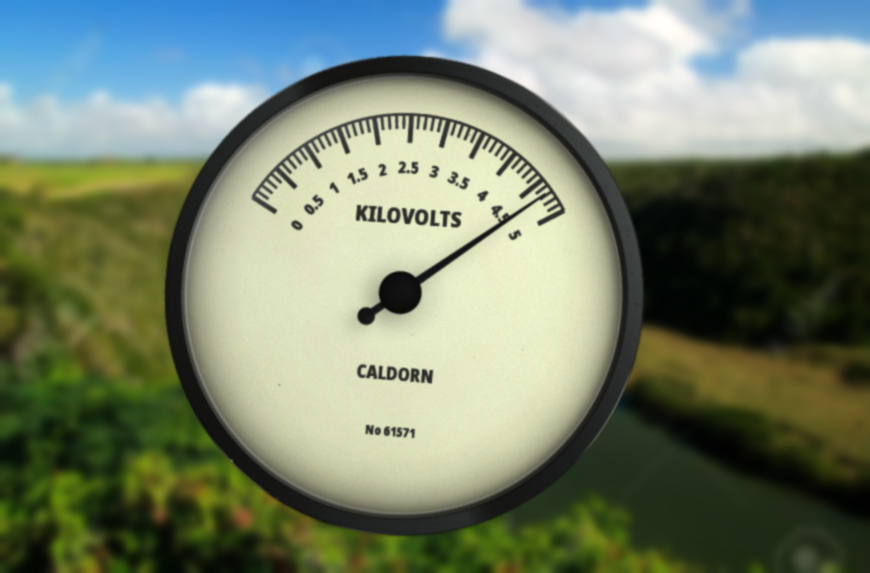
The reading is 4.7 kV
